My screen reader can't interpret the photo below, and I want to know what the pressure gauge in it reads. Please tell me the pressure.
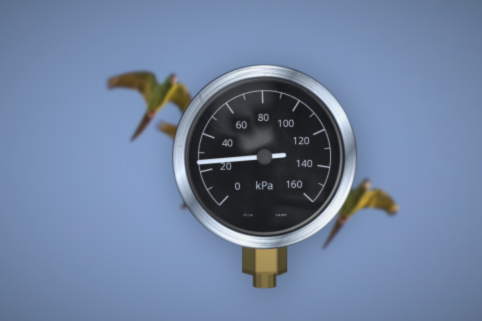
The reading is 25 kPa
